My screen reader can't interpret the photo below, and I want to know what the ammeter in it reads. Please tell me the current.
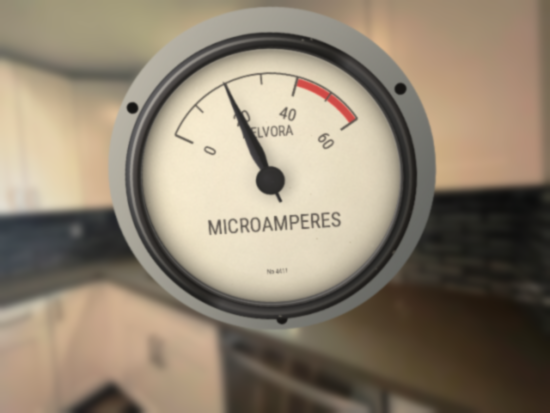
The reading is 20 µA
